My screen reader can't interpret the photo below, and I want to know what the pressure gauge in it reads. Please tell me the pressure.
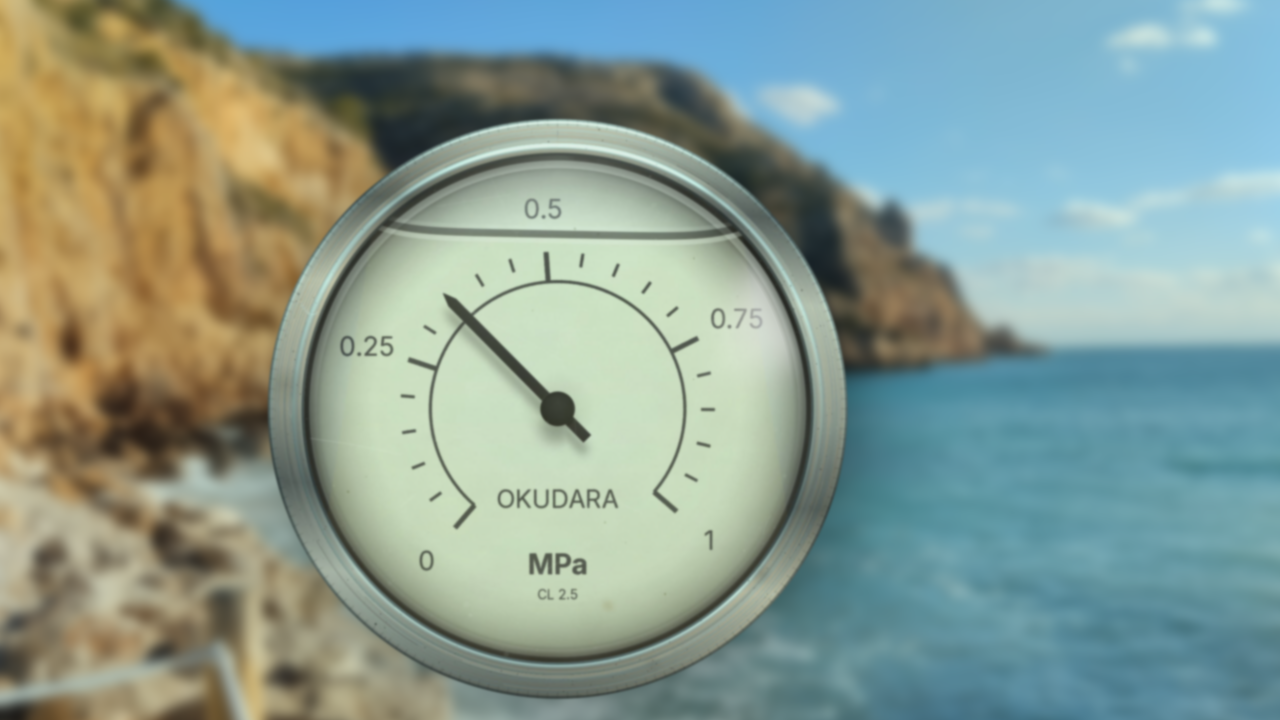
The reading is 0.35 MPa
